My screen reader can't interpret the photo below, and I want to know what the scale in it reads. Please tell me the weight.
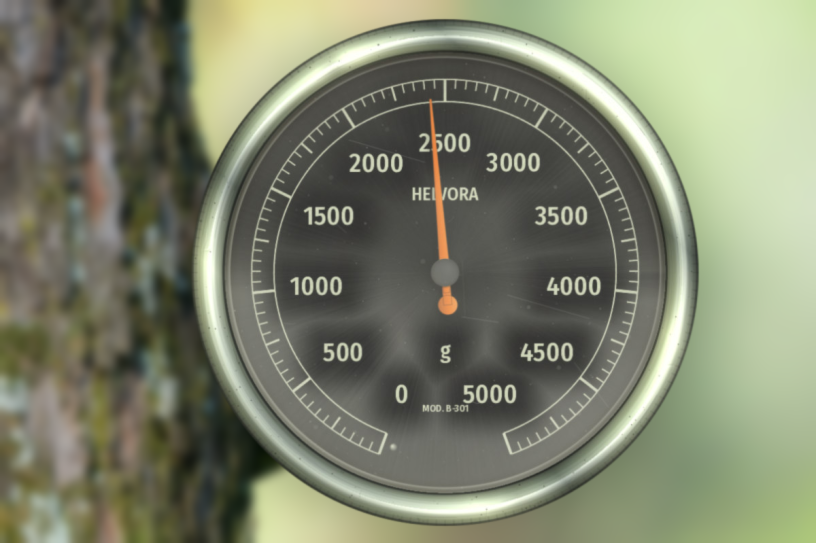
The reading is 2425 g
